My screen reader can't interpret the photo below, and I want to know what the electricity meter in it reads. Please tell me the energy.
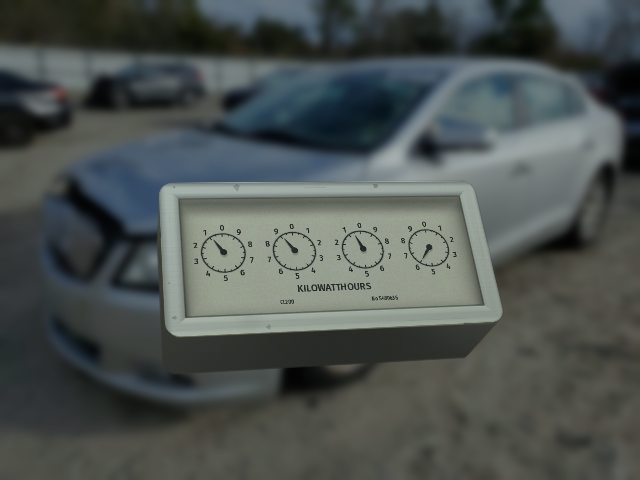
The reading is 906 kWh
